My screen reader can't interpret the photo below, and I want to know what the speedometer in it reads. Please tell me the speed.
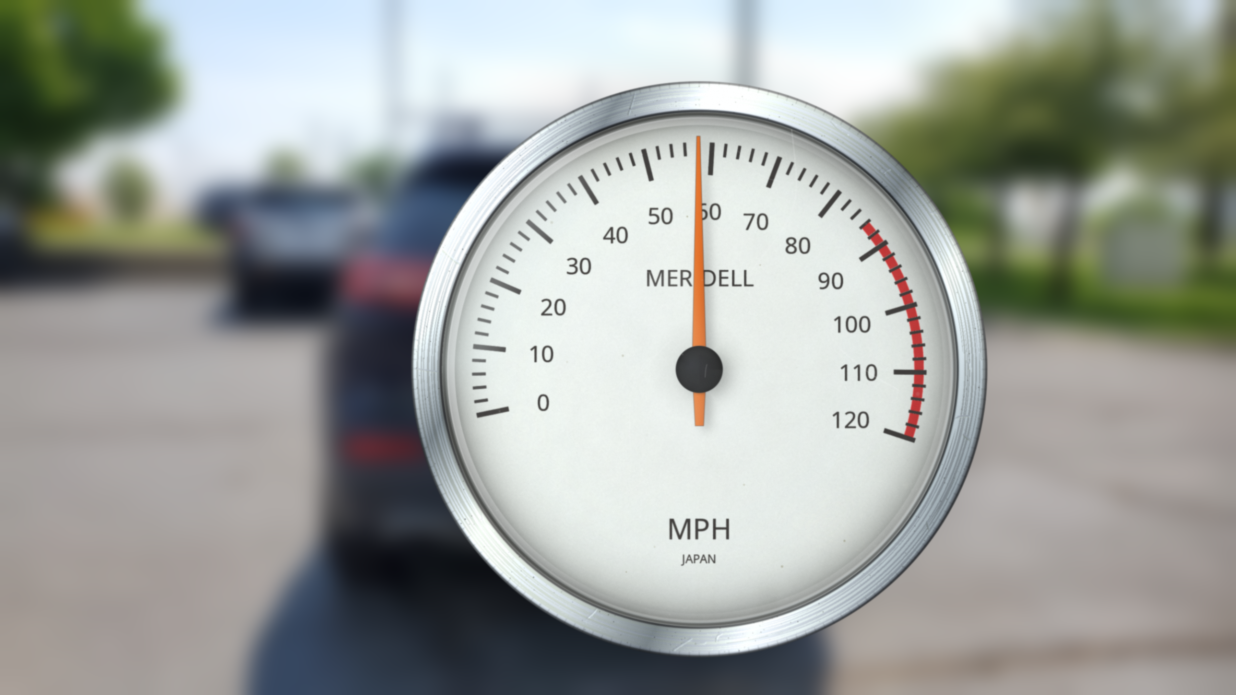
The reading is 58 mph
